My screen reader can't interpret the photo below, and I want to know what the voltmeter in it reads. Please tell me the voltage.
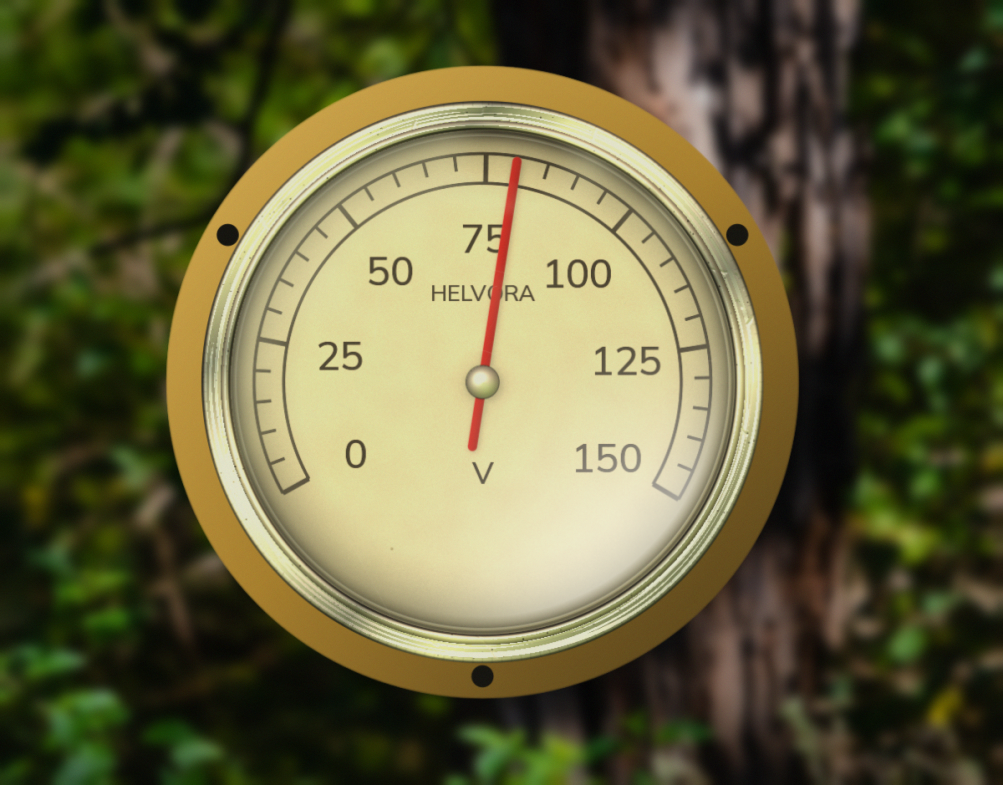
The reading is 80 V
